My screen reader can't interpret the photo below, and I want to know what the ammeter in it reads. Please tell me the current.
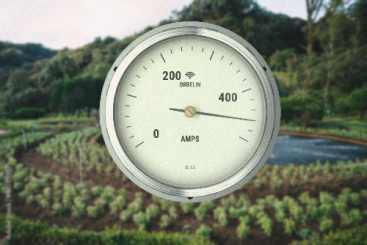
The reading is 460 A
